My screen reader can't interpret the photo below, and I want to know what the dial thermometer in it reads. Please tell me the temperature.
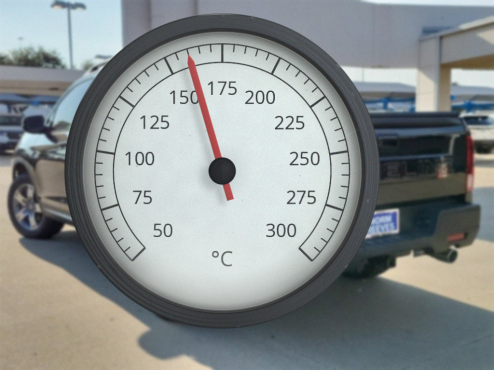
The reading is 160 °C
